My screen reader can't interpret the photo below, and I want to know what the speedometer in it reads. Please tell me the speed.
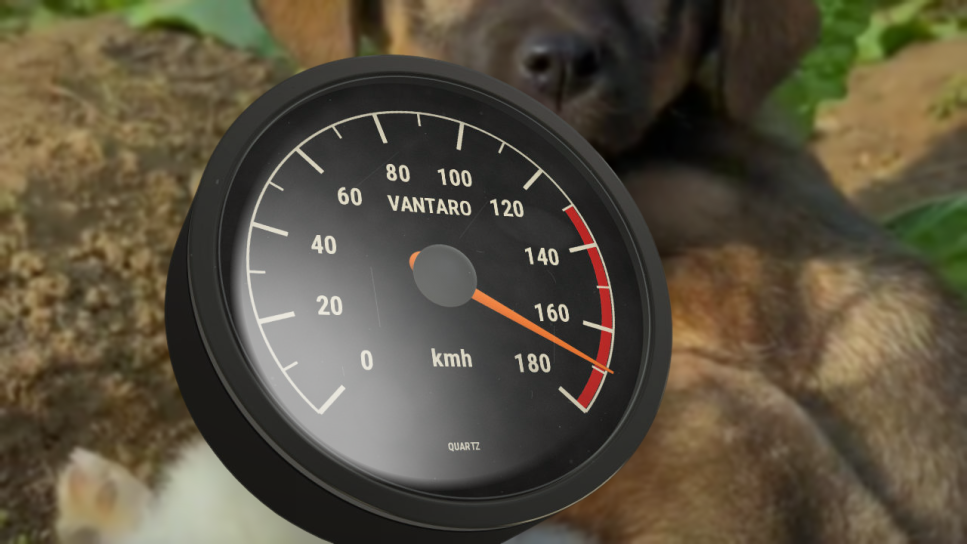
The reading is 170 km/h
